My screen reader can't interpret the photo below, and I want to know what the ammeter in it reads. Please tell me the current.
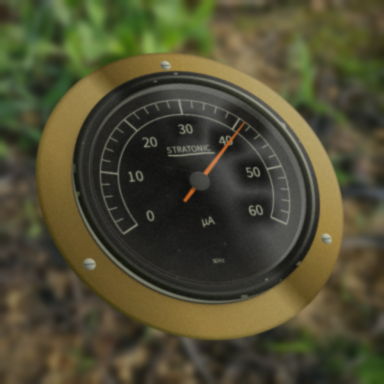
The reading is 41 µA
